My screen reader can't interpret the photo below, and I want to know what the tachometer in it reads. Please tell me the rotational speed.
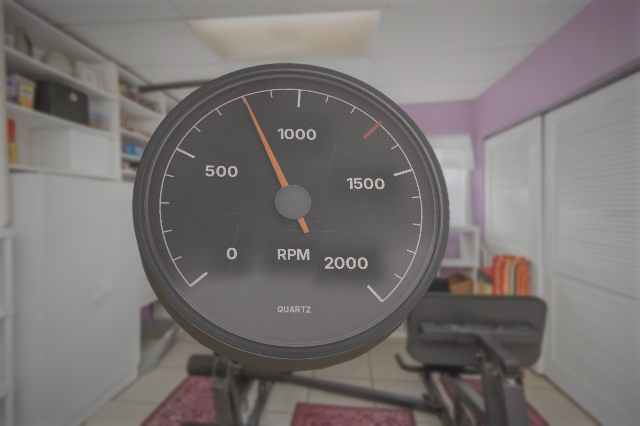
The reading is 800 rpm
